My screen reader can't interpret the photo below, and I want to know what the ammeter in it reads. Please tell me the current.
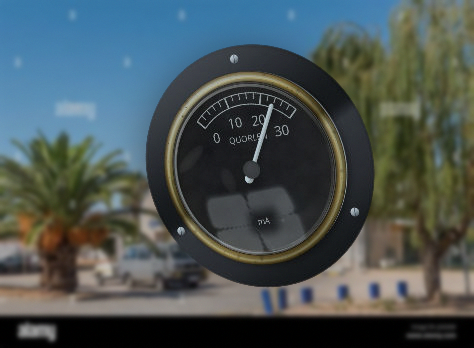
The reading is 24 mA
